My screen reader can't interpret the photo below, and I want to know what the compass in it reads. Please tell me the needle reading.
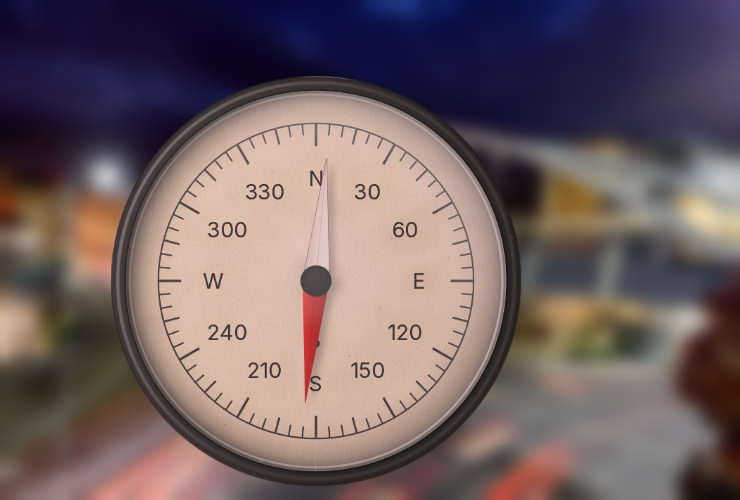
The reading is 185 °
